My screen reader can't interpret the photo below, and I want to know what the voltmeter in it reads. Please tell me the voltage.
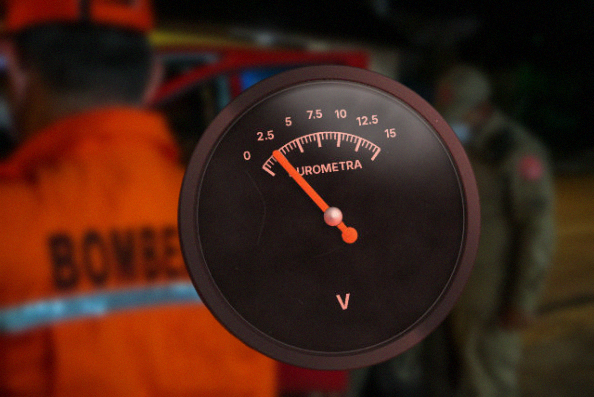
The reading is 2 V
